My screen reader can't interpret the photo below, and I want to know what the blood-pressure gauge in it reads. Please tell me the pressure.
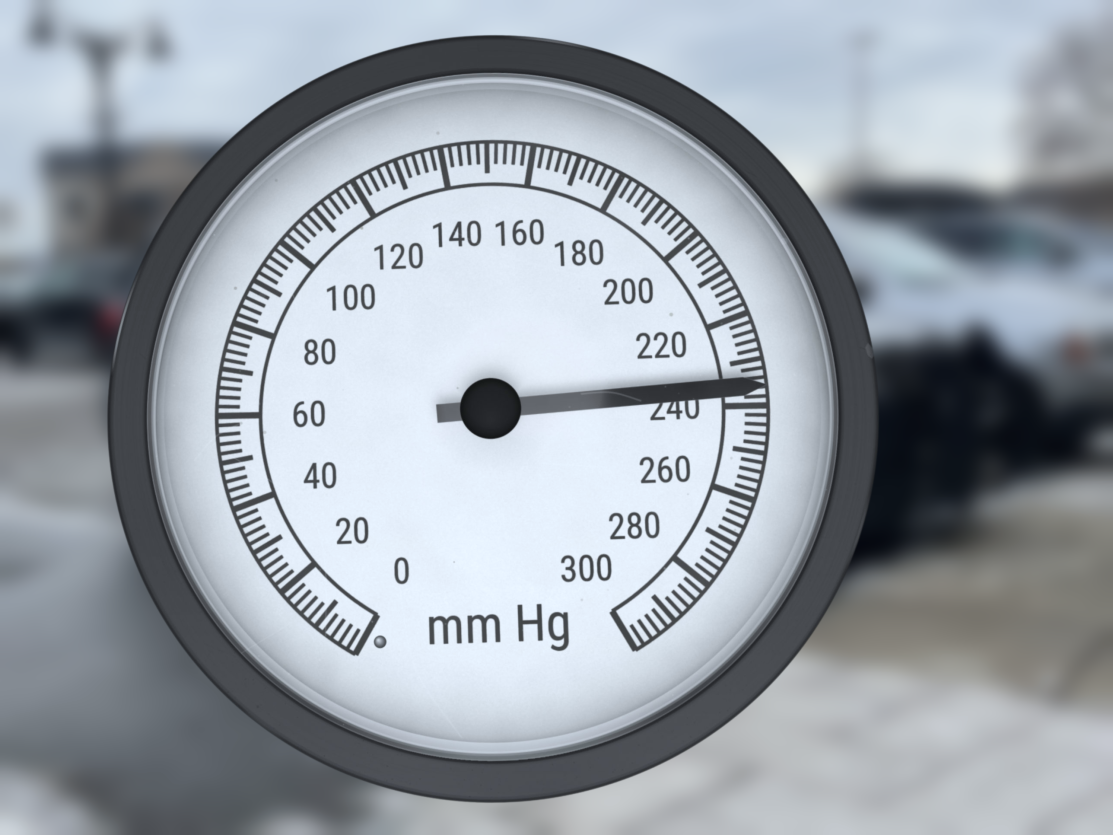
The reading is 236 mmHg
